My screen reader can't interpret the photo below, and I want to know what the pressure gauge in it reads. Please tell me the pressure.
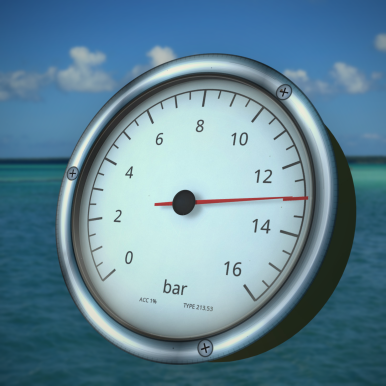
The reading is 13 bar
